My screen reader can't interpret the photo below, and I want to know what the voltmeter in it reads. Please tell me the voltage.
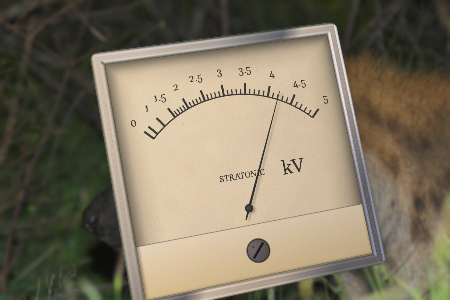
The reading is 4.2 kV
